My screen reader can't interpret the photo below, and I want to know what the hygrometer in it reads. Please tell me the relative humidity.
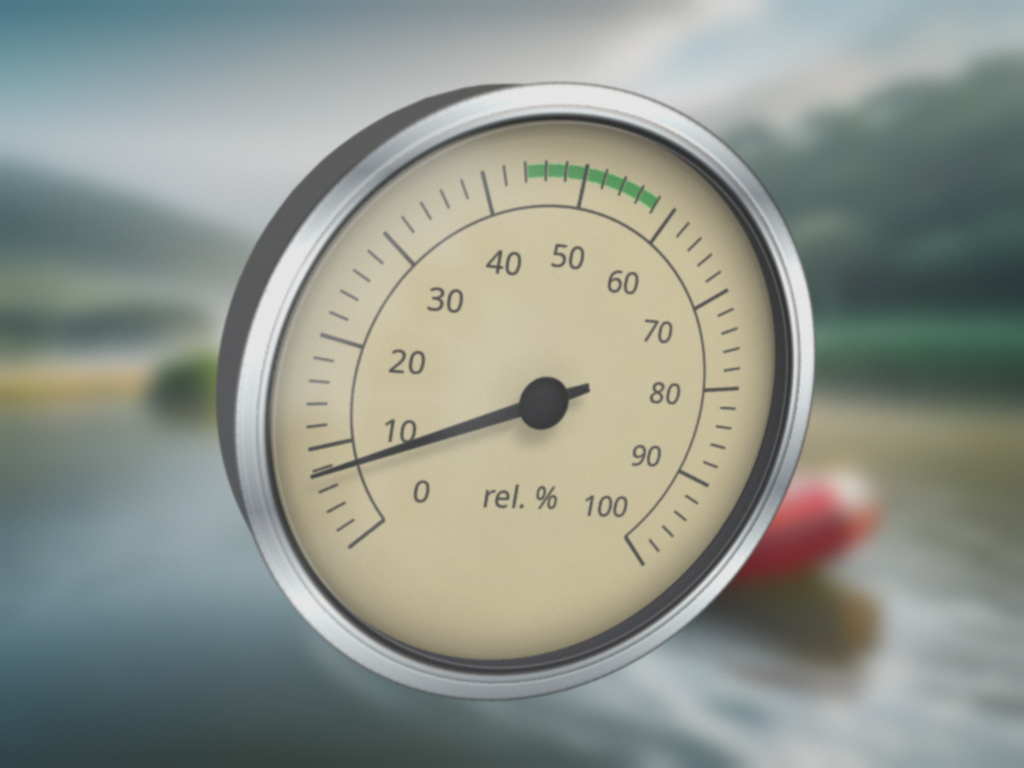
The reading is 8 %
